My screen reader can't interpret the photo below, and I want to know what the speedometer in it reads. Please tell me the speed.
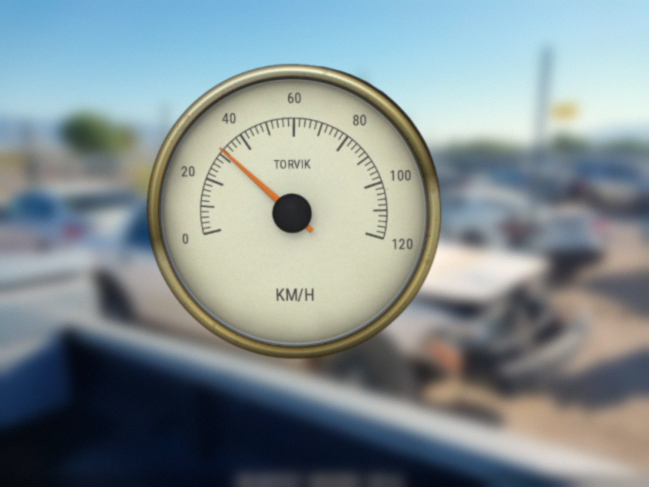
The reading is 32 km/h
